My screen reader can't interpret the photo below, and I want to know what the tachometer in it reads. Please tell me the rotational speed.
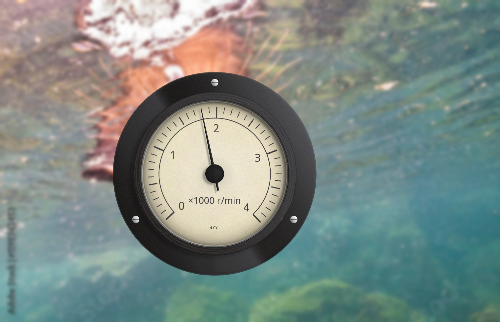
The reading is 1800 rpm
